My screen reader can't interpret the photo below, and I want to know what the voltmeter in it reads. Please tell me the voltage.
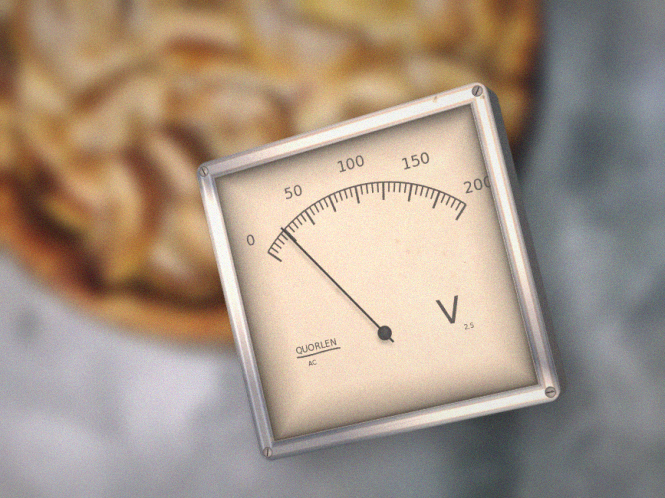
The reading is 25 V
